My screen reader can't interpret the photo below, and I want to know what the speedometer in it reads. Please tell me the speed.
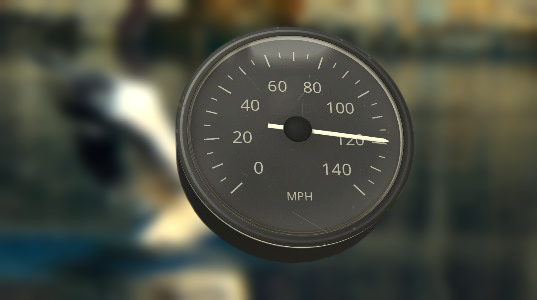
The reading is 120 mph
